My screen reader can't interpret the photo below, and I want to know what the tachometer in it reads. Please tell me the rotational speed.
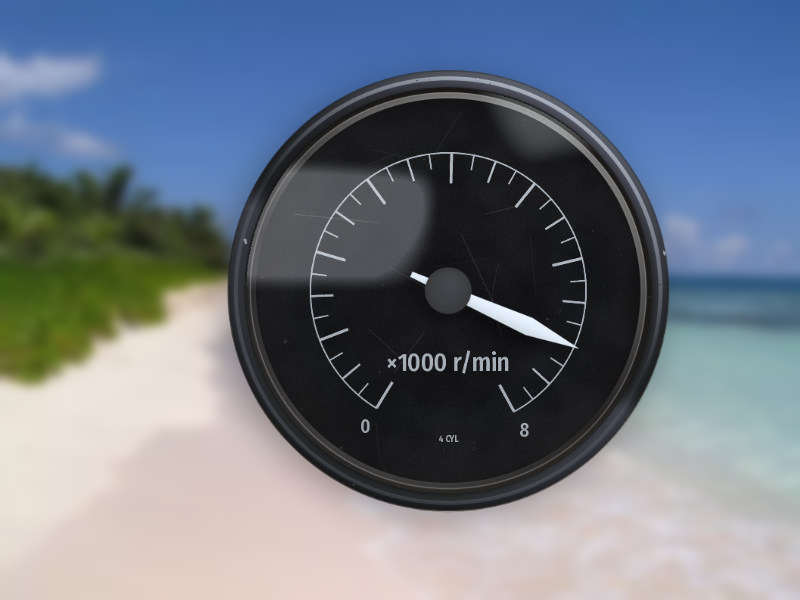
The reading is 7000 rpm
